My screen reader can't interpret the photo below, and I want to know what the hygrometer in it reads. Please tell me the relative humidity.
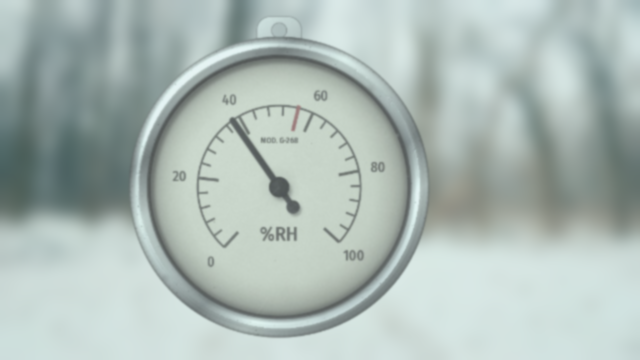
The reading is 38 %
